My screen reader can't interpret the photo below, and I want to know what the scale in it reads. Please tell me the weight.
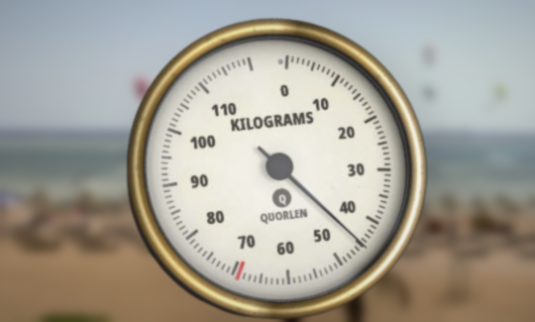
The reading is 45 kg
